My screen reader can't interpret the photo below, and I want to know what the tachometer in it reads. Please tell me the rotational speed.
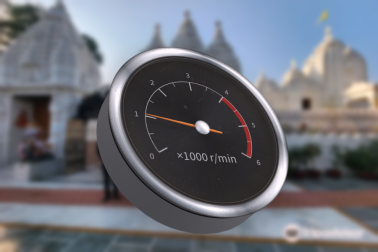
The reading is 1000 rpm
